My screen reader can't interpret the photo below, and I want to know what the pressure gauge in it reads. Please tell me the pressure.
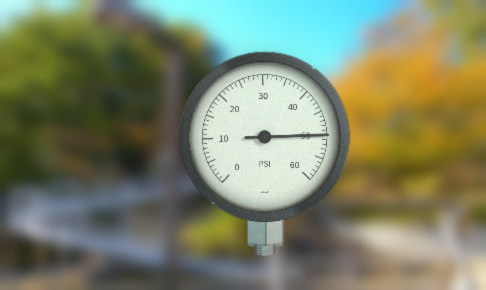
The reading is 50 psi
